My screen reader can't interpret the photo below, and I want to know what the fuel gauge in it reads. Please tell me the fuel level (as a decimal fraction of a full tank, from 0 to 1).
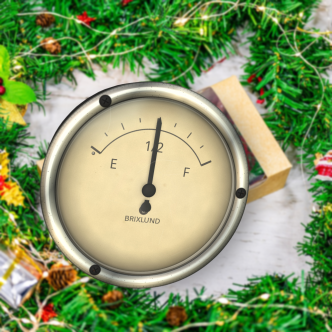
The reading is 0.5
